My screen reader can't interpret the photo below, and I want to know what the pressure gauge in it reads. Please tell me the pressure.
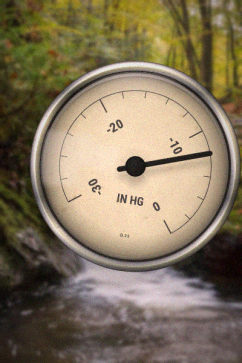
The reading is -8 inHg
